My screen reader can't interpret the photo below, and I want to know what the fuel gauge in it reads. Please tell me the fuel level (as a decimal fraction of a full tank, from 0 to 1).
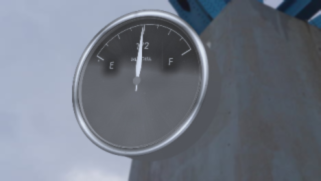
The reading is 0.5
